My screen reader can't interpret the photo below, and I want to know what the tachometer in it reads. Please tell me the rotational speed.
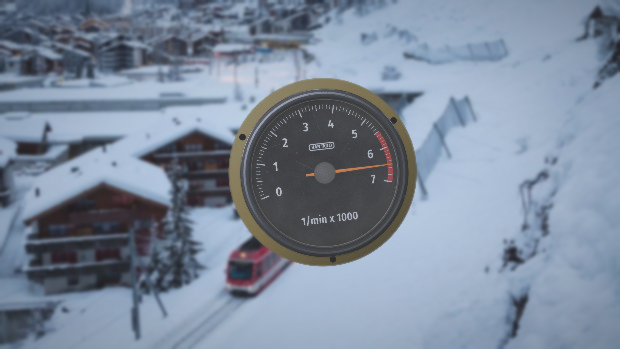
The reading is 6500 rpm
